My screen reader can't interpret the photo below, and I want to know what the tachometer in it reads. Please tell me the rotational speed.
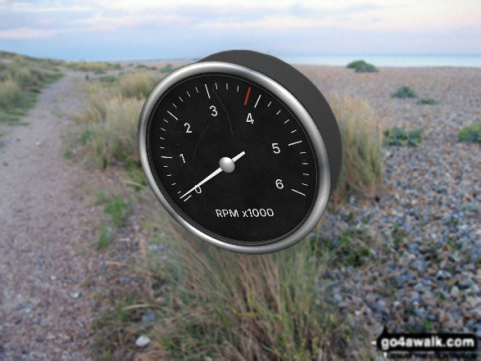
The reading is 100 rpm
